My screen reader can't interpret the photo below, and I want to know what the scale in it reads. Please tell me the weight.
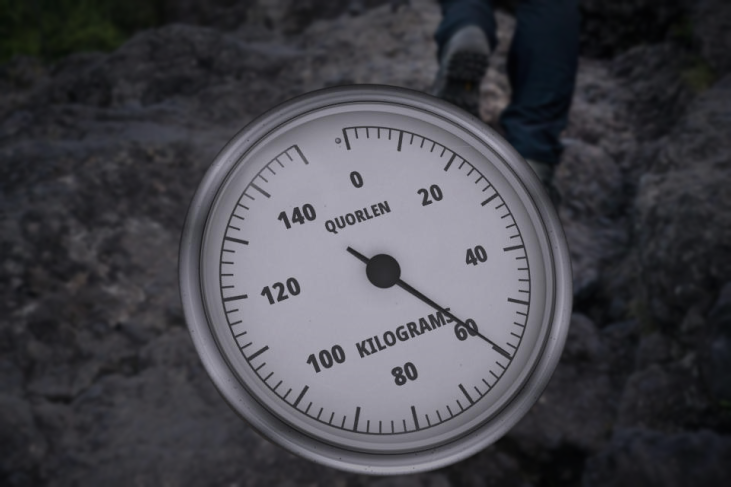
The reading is 60 kg
